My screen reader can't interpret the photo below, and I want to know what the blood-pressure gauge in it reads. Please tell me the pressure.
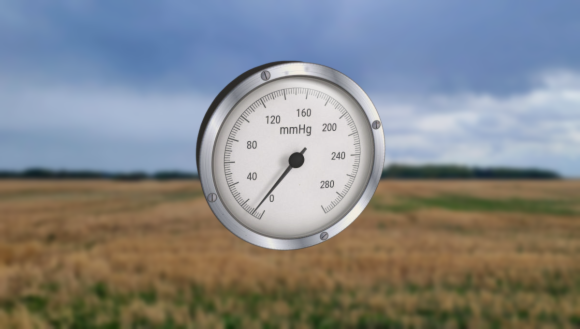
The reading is 10 mmHg
